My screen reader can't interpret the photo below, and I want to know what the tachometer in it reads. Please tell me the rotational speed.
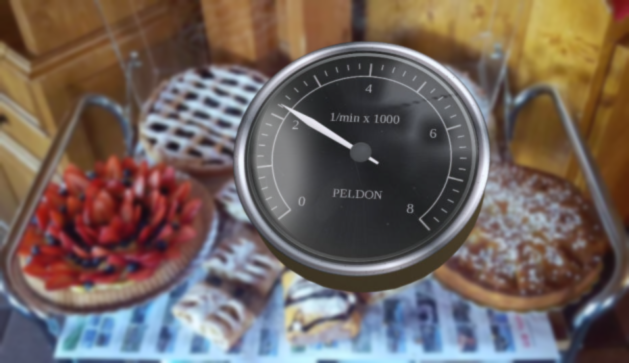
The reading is 2200 rpm
